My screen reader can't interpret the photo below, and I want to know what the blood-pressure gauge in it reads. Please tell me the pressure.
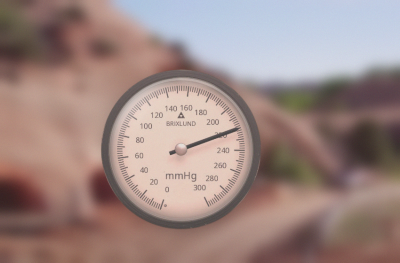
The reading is 220 mmHg
